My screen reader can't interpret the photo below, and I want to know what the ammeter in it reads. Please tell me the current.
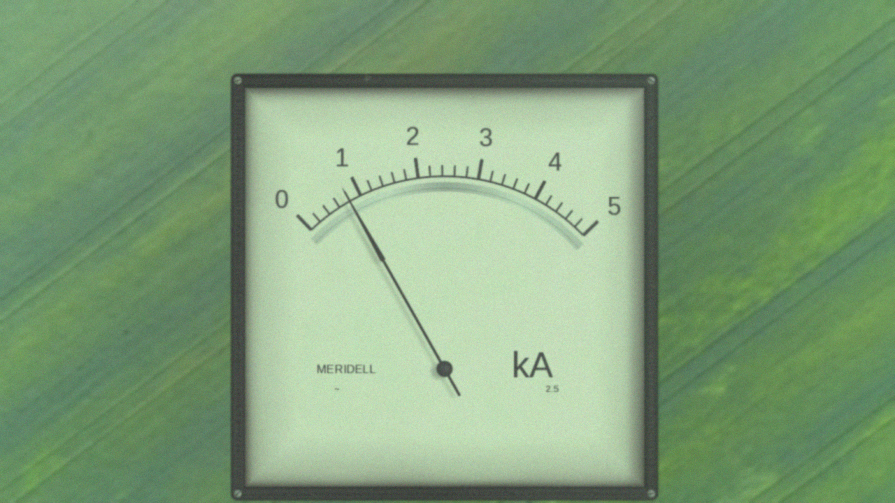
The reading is 0.8 kA
